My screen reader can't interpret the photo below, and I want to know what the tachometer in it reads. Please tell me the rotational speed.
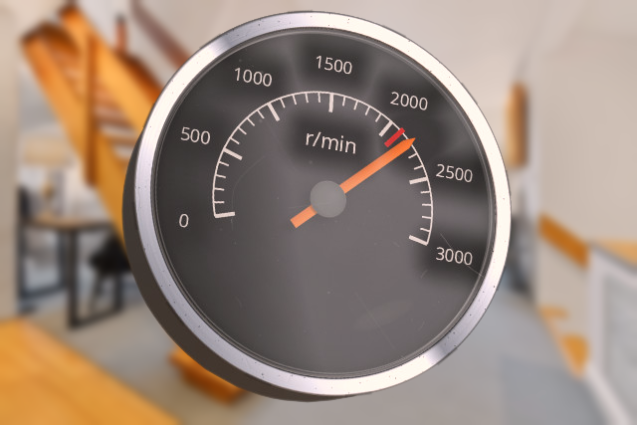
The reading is 2200 rpm
